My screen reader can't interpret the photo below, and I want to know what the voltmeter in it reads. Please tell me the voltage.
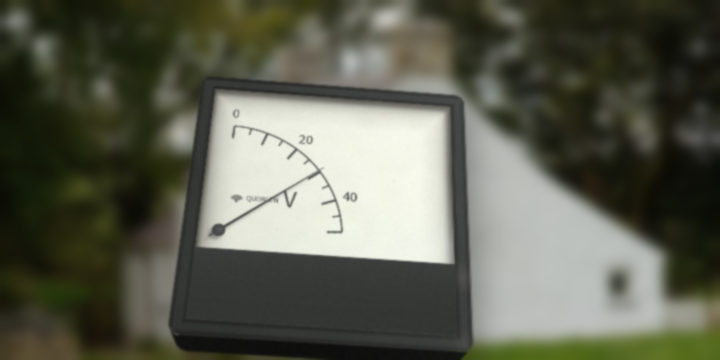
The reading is 30 V
